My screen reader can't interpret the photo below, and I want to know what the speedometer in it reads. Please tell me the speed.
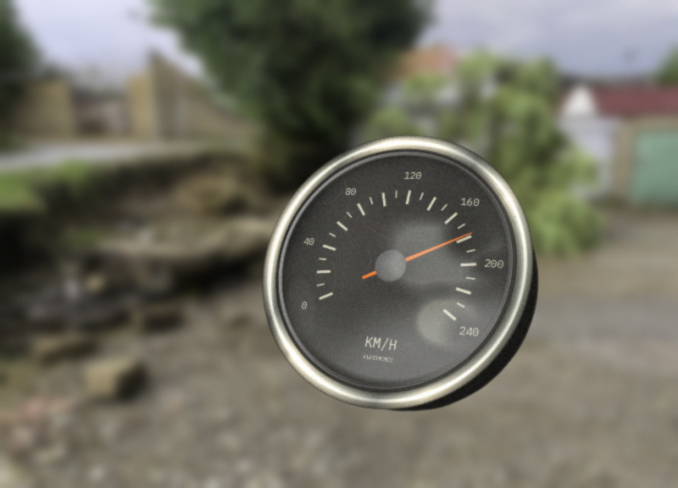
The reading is 180 km/h
